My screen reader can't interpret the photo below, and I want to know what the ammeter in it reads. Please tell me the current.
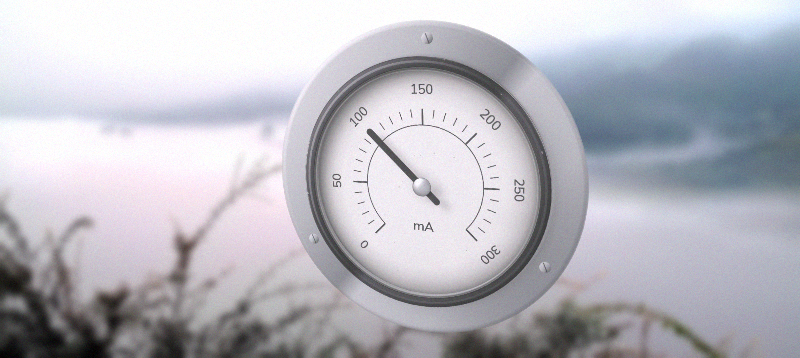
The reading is 100 mA
